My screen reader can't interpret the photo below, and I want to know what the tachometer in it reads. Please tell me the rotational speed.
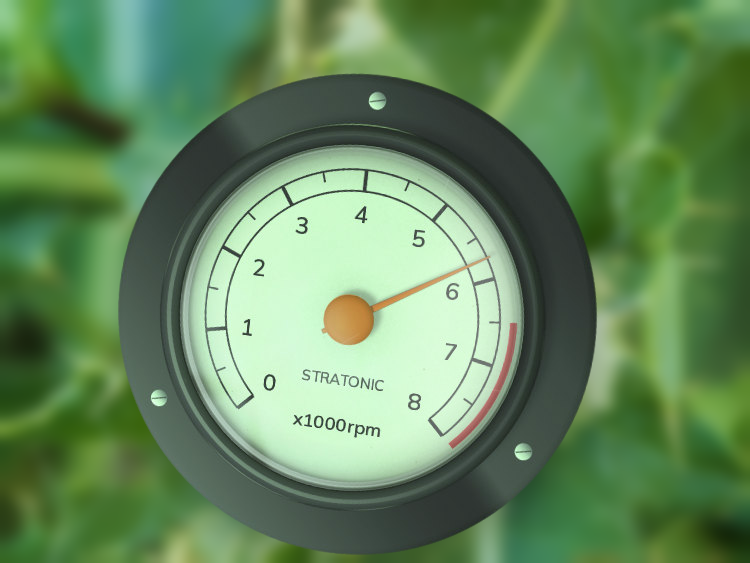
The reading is 5750 rpm
